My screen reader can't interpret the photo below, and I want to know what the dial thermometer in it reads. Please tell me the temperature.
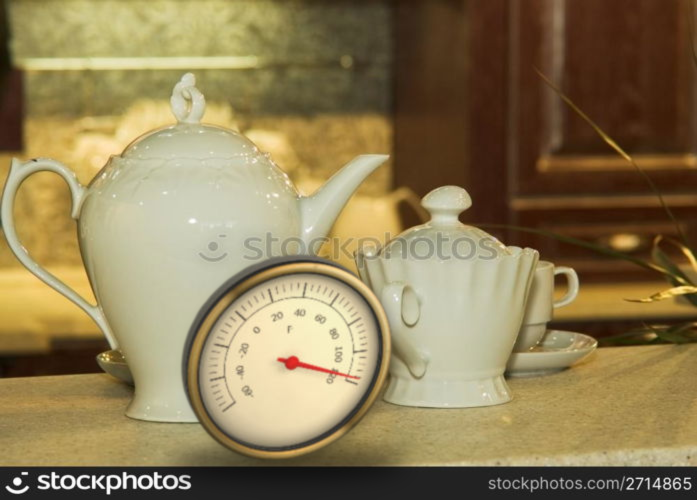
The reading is 116 °F
